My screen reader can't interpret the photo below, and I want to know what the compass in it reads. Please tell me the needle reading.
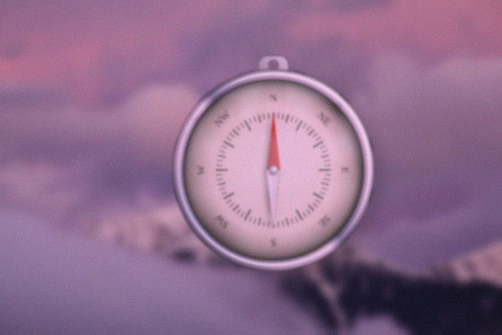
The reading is 0 °
